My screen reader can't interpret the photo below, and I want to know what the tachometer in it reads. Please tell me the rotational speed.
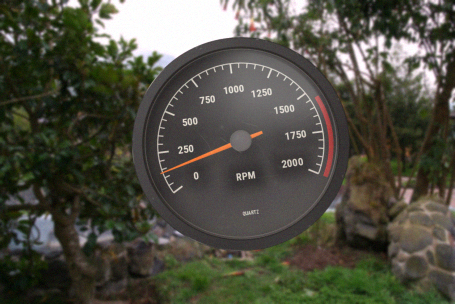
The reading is 125 rpm
